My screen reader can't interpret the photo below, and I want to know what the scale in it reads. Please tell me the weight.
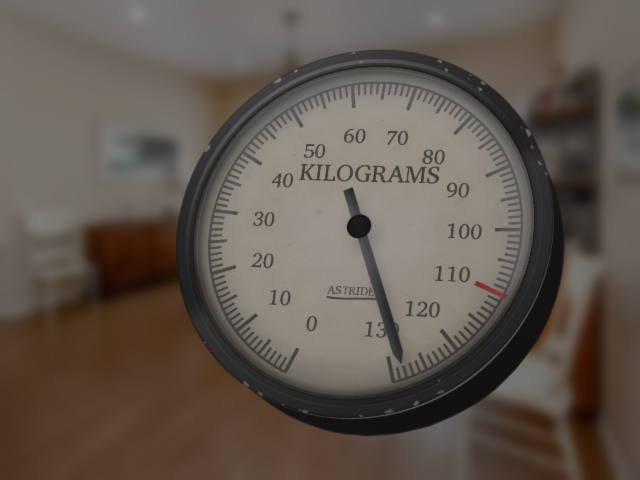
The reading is 128 kg
